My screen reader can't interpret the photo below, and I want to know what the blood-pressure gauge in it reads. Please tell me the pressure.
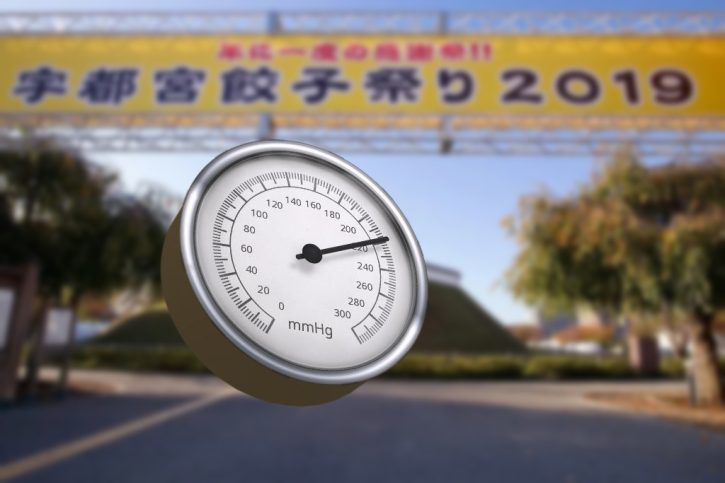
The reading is 220 mmHg
